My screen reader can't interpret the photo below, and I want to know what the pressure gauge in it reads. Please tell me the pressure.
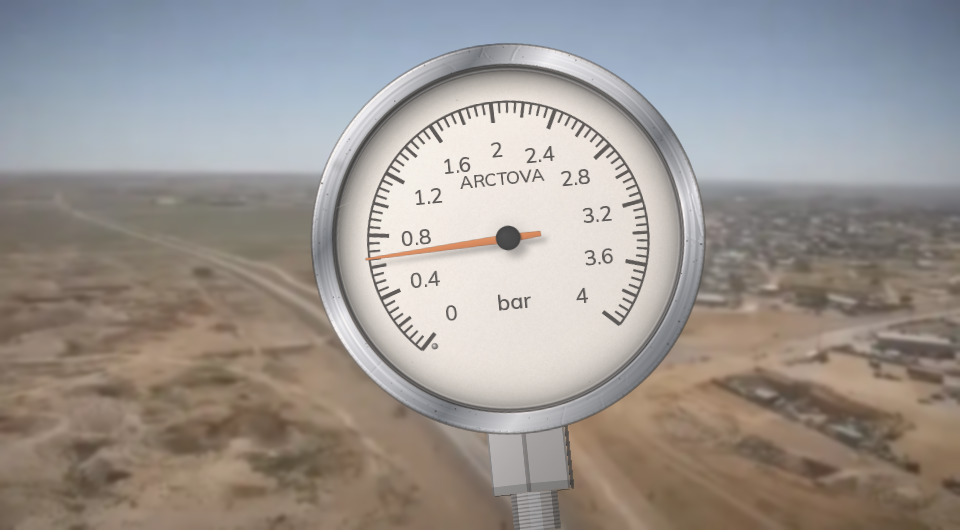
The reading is 0.65 bar
